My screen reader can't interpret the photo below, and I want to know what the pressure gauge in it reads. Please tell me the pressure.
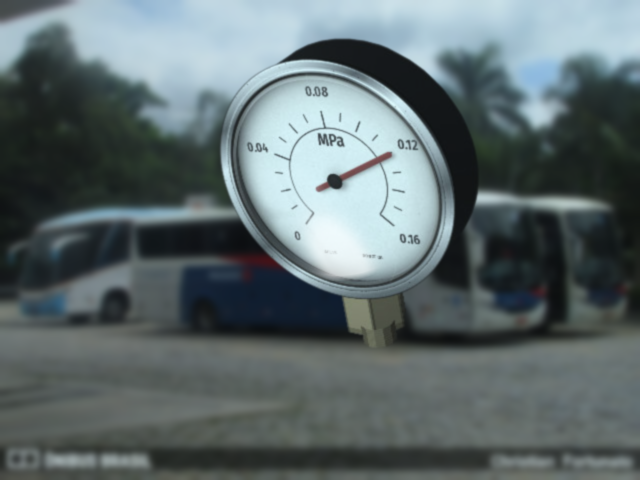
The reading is 0.12 MPa
